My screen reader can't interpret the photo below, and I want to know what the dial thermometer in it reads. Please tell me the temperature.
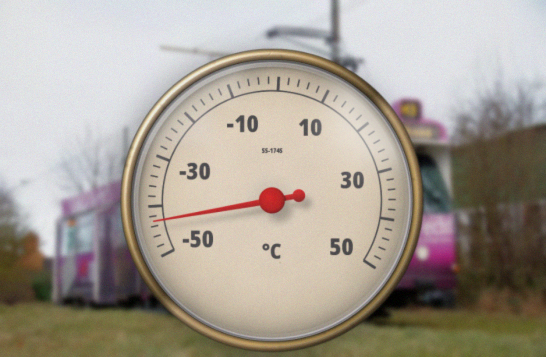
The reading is -43 °C
